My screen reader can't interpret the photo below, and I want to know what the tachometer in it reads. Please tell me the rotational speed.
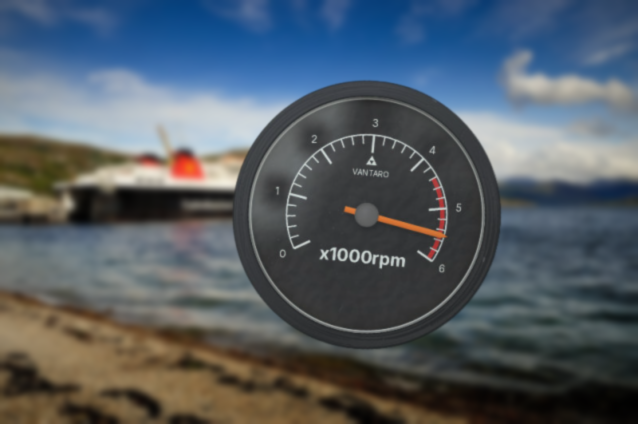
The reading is 5500 rpm
